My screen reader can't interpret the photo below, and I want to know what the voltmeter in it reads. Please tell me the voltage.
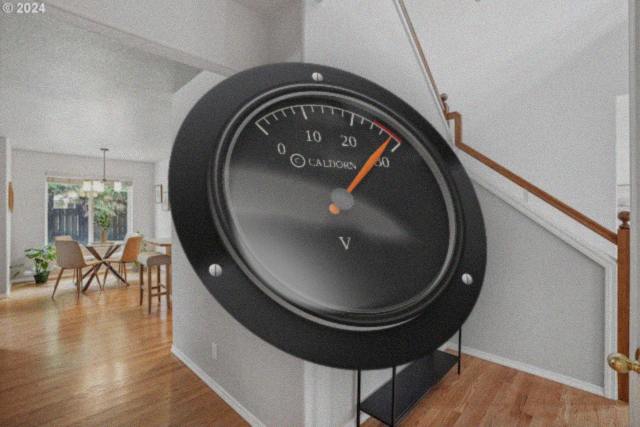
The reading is 28 V
